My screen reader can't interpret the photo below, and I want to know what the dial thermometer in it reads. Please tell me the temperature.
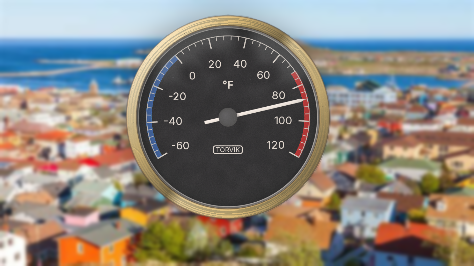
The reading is 88 °F
